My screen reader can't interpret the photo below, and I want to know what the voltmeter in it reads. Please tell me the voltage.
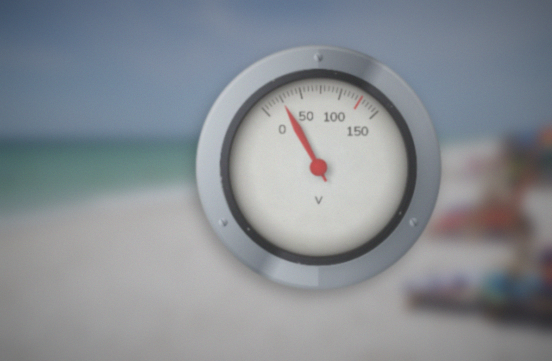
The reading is 25 V
